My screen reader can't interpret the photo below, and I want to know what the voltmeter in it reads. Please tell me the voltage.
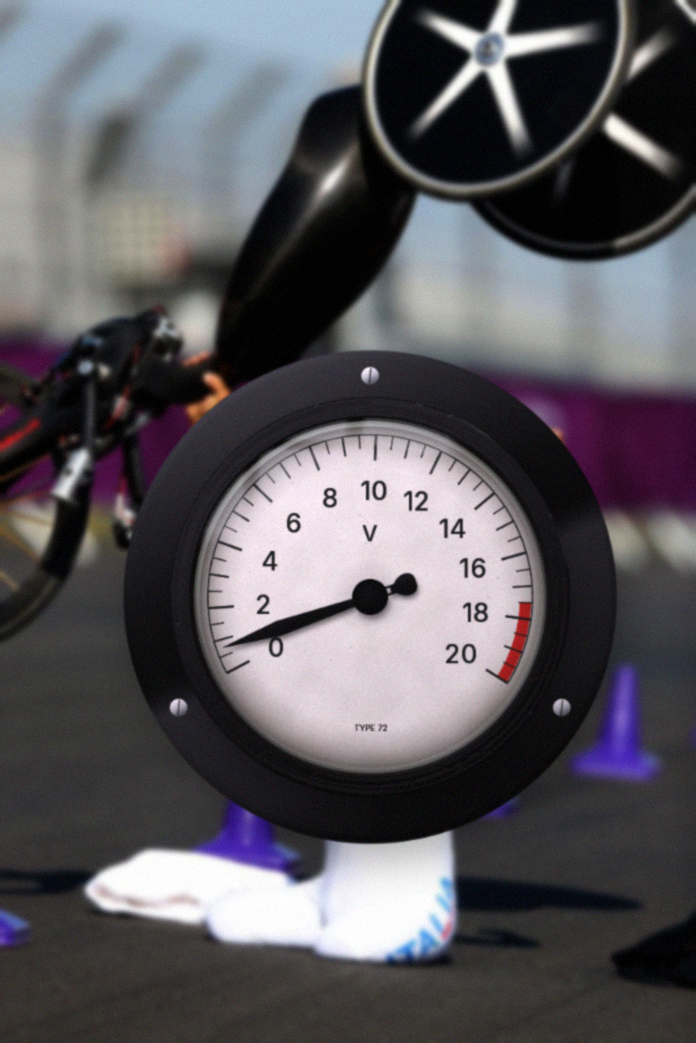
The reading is 0.75 V
